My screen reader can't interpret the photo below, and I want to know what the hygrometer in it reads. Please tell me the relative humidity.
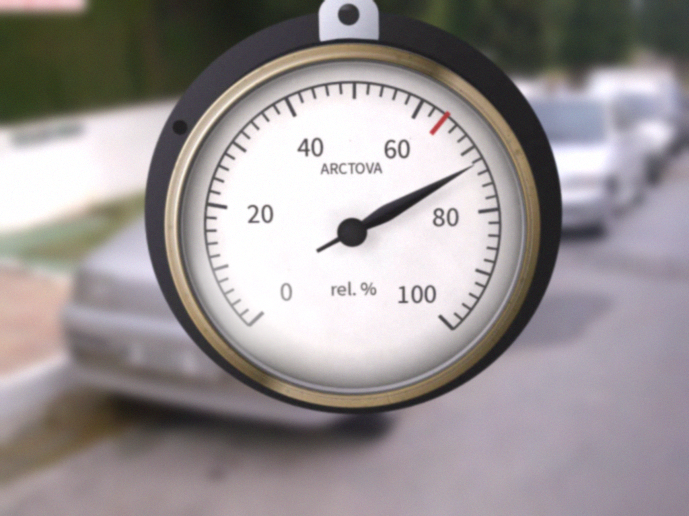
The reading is 72 %
